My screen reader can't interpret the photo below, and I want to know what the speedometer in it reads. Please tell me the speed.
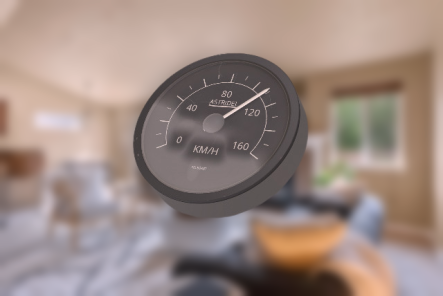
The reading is 110 km/h
